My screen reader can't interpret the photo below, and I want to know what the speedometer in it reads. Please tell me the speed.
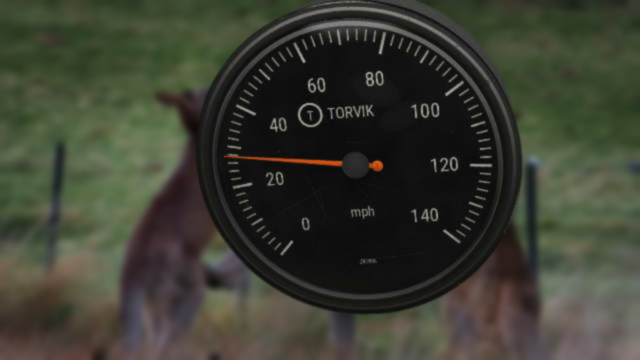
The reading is 28 mph
